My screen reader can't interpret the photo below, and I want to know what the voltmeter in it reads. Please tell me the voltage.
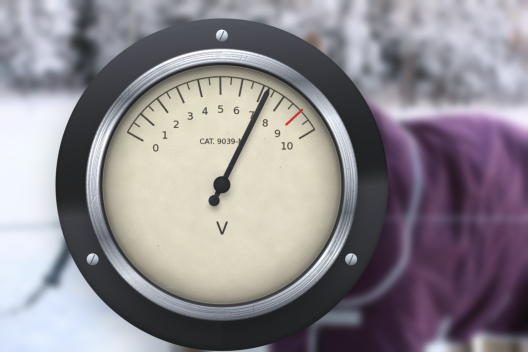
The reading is 7.25 V
